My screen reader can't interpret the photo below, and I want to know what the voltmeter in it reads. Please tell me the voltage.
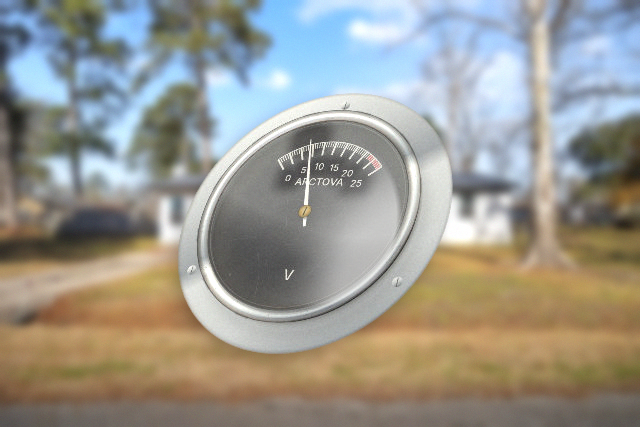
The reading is 7.5 V
